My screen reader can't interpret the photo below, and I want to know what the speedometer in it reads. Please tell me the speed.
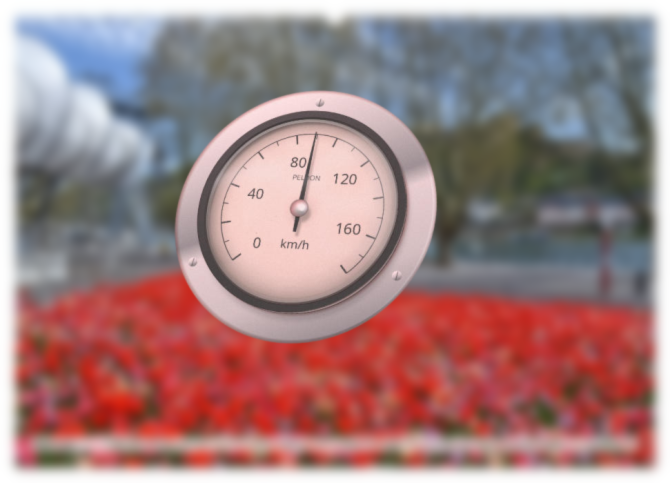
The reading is 90 km/h
